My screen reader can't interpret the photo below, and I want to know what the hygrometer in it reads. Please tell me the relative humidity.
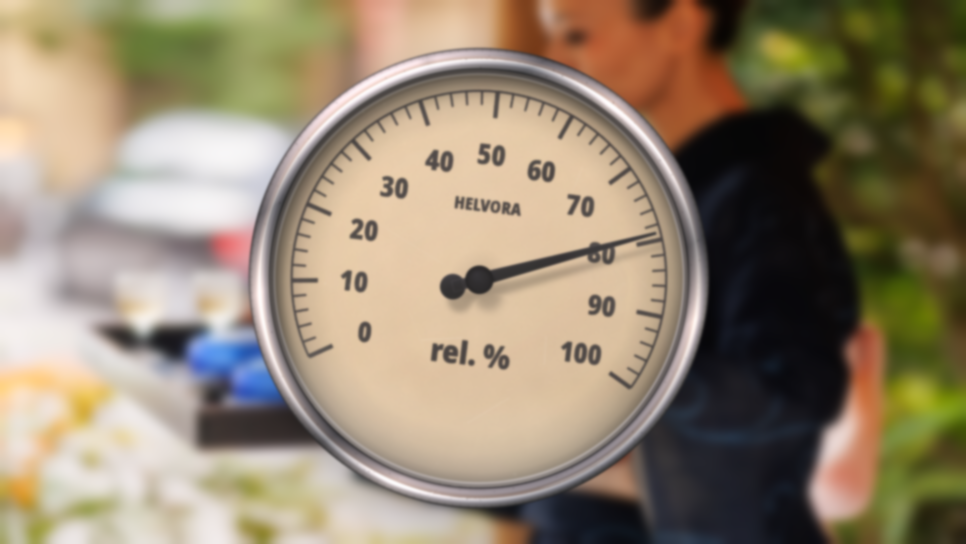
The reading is 79 %
